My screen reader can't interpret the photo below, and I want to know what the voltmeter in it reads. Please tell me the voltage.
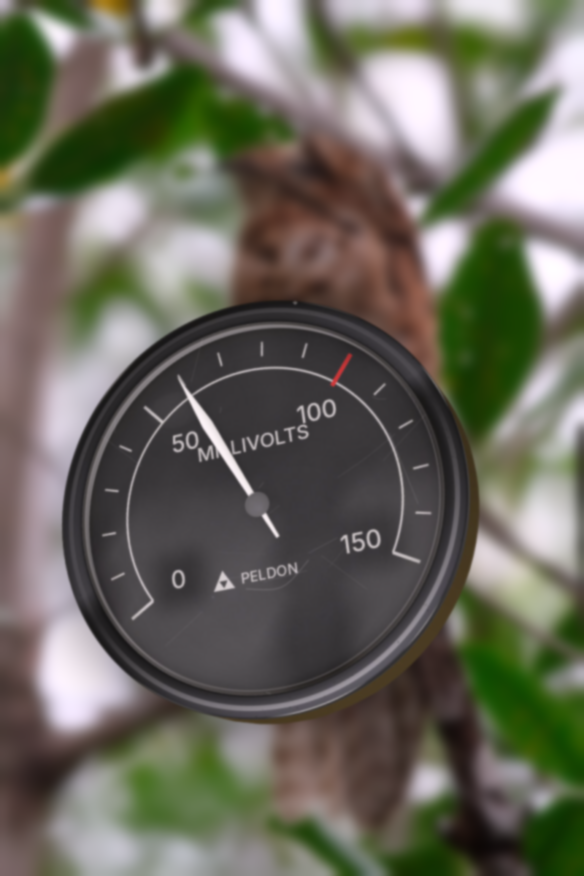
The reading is 60 mV
